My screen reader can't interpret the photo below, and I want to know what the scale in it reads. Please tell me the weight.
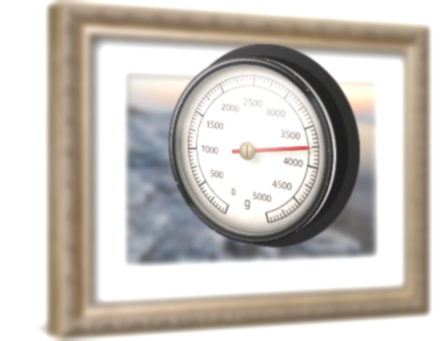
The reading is 3750 g
